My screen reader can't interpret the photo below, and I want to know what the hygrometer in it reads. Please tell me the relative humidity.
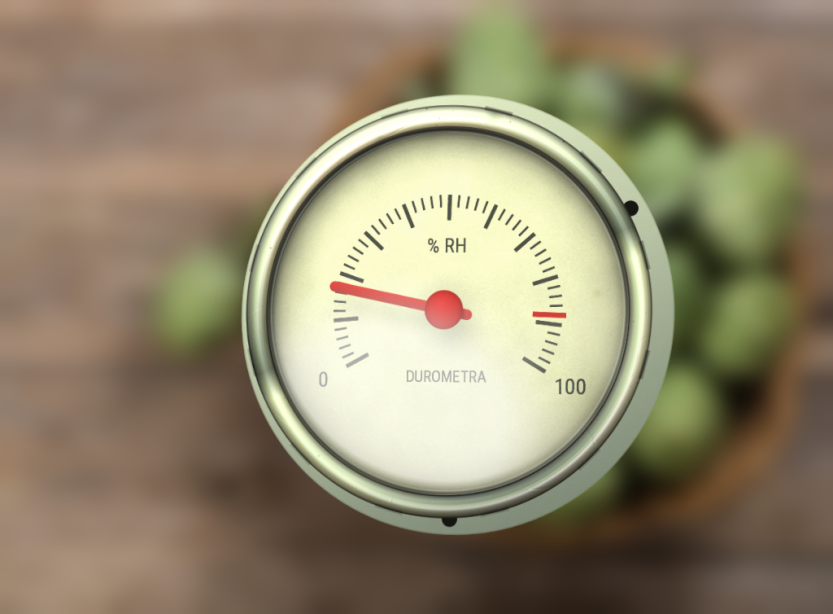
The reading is 17 %
